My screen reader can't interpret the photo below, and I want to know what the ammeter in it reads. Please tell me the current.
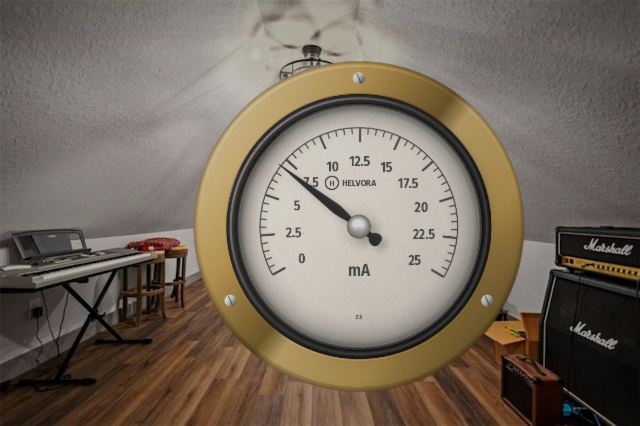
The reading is 7 mA
